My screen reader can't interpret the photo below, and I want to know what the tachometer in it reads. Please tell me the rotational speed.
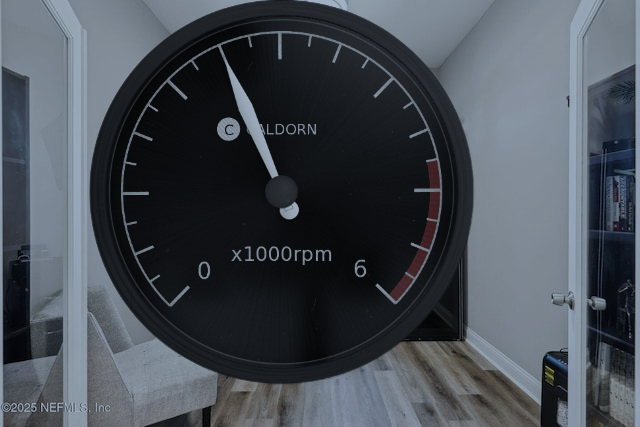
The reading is 2500 rpm
